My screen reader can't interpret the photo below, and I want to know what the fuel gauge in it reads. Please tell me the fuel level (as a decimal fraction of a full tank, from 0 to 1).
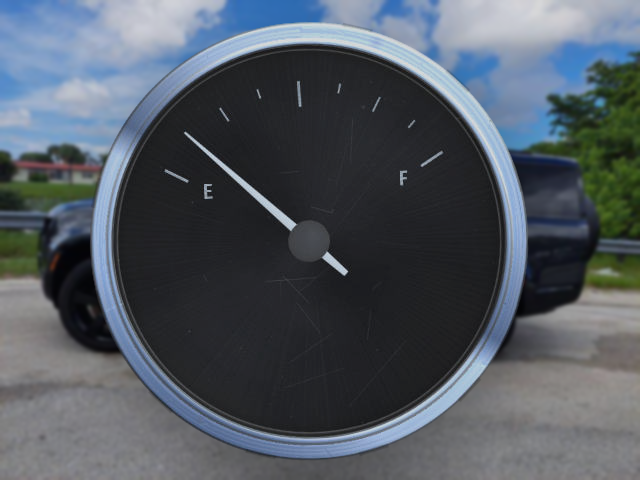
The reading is 0.125
